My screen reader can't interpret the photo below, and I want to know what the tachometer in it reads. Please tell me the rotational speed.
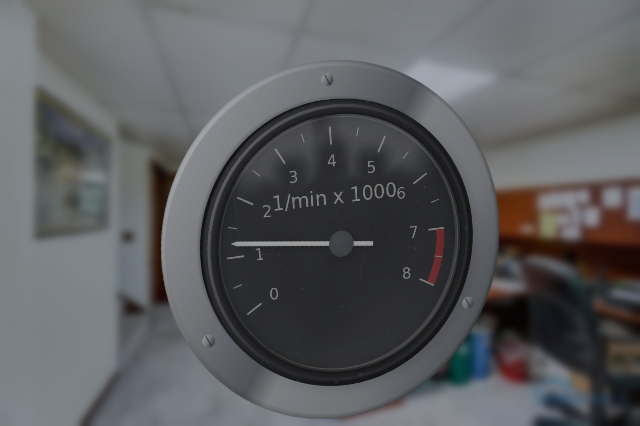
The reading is 1250 rpm
